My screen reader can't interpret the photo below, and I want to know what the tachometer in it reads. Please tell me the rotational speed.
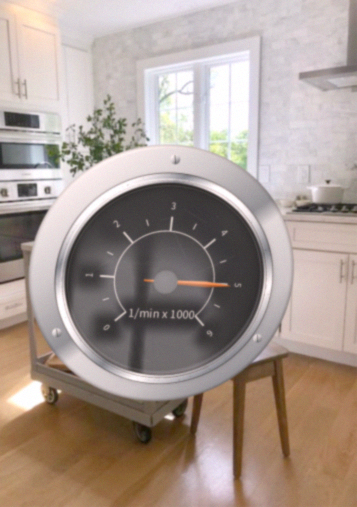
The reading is 5000 rpm
